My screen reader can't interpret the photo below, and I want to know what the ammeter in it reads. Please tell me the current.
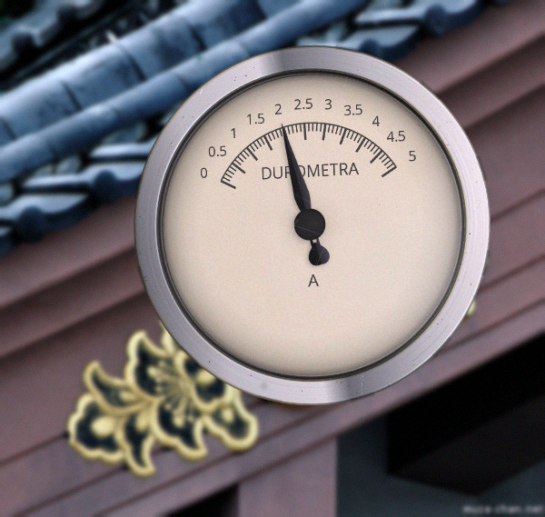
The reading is 2 A
